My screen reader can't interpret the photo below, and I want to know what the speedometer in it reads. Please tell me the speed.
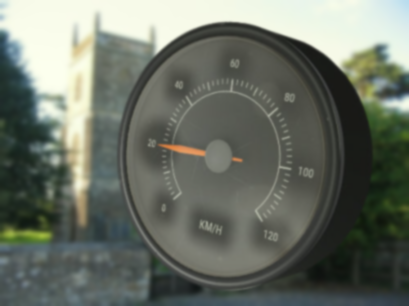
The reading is 20 km/h
